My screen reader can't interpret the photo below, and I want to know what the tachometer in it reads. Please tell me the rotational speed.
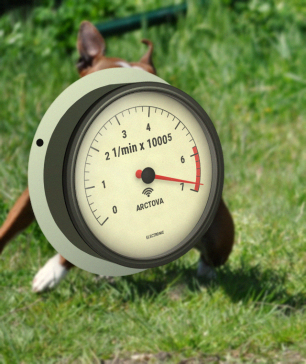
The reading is 6800 rpm
